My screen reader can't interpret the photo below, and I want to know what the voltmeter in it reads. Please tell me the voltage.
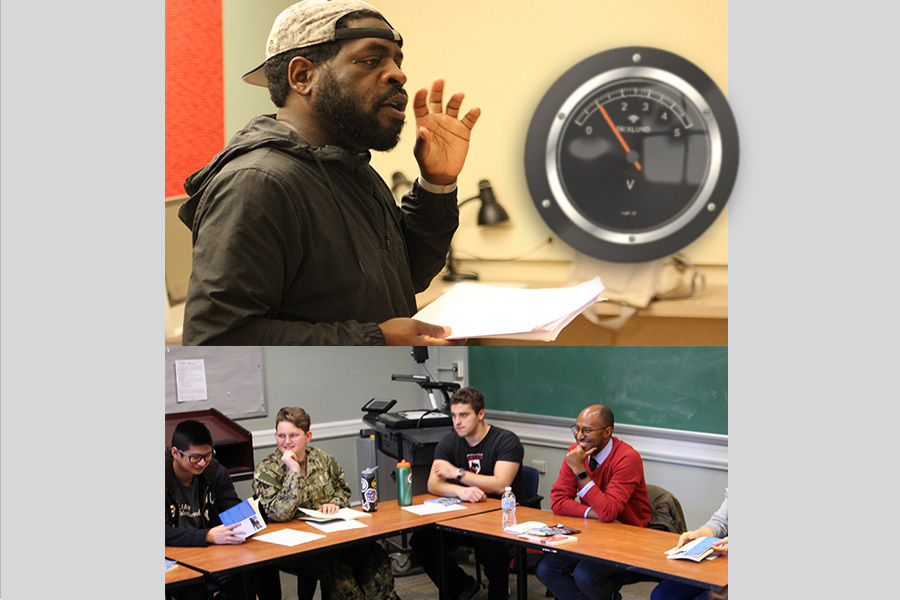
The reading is 1 V
